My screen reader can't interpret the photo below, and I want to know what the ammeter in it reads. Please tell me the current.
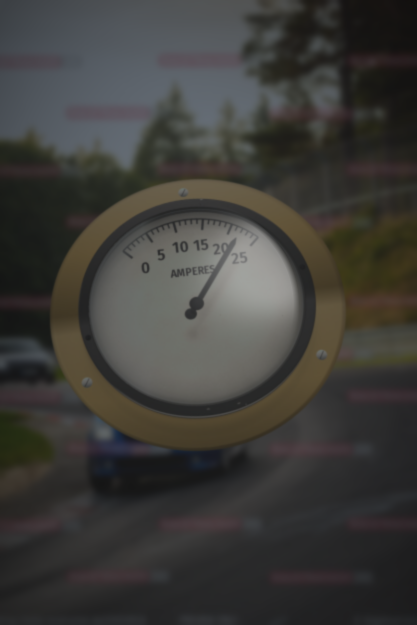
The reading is 22 A
